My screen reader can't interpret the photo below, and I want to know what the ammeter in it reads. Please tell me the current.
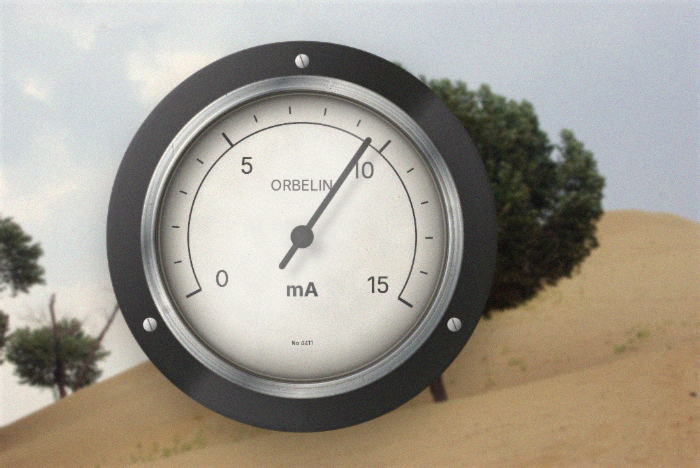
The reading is 9.5 mA
